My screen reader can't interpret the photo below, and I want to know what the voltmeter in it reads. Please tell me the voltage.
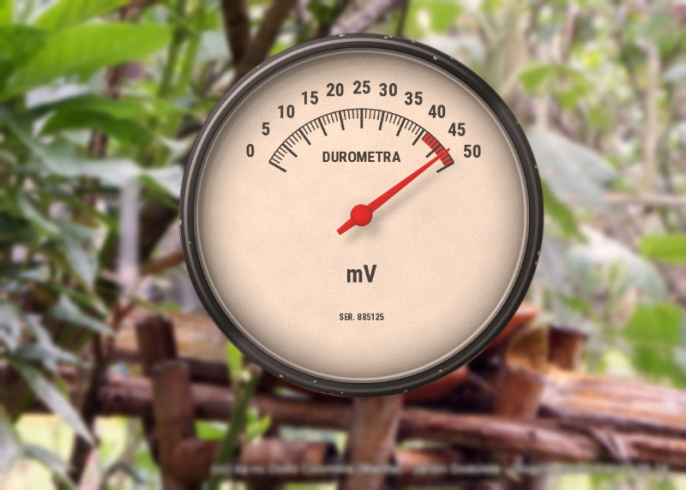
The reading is 47 mV
